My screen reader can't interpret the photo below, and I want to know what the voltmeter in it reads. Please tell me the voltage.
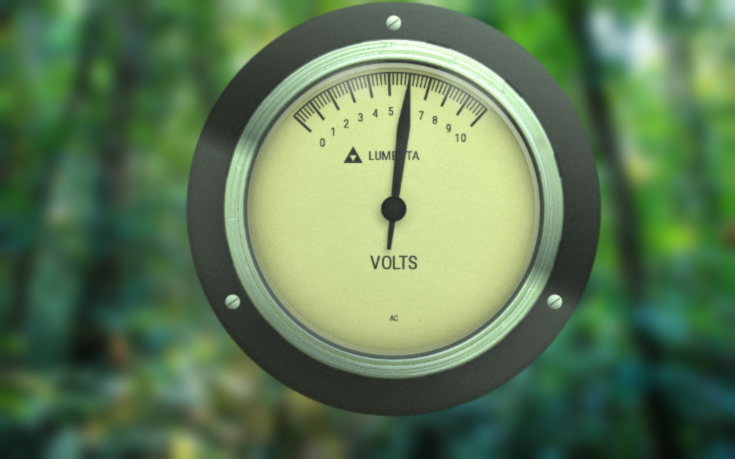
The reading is 6 V
